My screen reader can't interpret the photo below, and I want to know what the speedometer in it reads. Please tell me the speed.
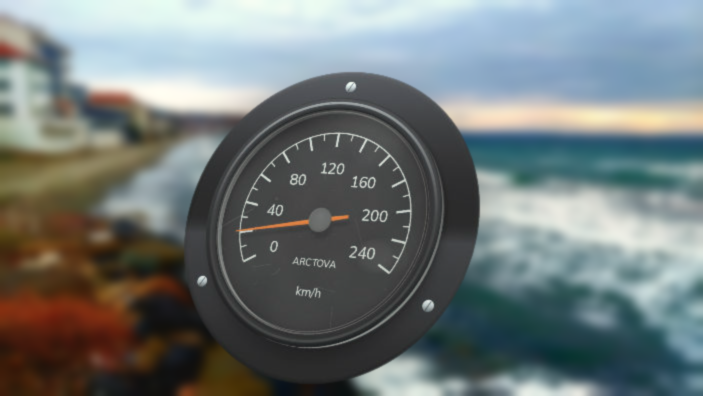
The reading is 20 km/h
